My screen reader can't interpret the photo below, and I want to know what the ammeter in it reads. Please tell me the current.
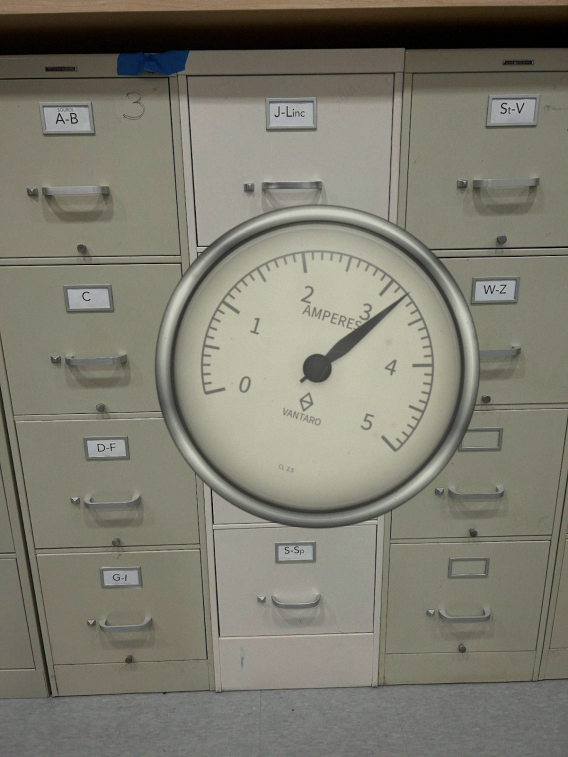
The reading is 3.2 A
